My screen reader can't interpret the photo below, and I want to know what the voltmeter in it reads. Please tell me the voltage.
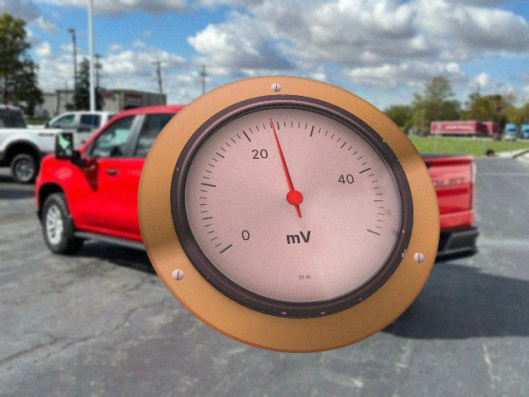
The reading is 24 mV
